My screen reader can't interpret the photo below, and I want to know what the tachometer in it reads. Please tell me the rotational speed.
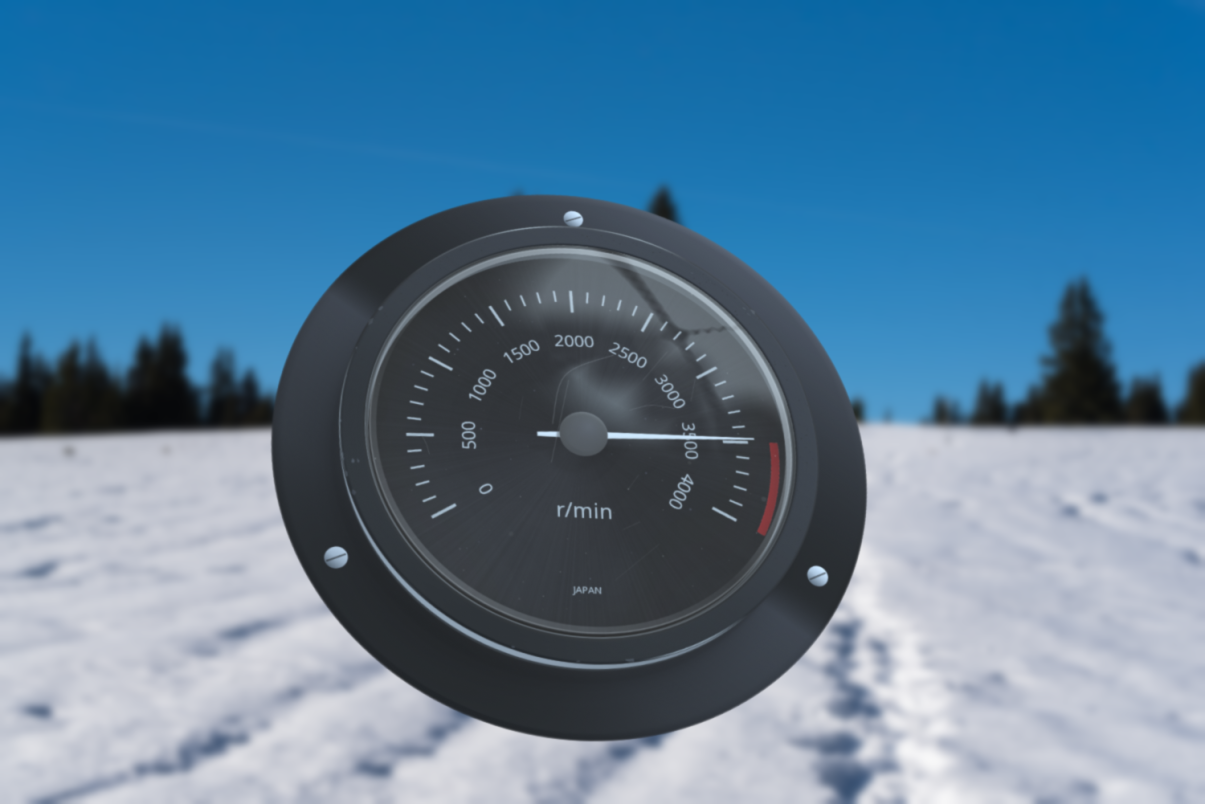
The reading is 3500 rpm
